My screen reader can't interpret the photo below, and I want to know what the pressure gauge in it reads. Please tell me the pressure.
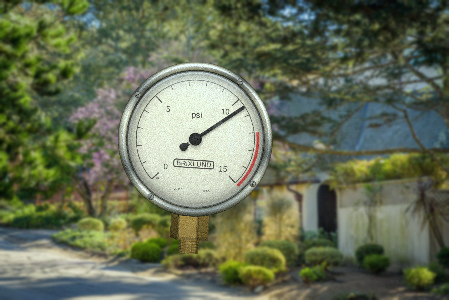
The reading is 10.5 psi
